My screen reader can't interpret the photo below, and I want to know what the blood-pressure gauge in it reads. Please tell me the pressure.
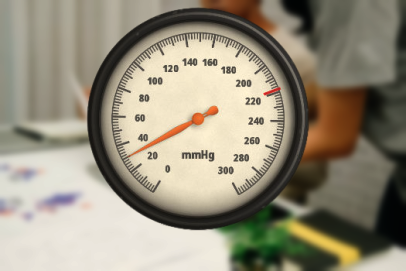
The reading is 30 mmHg
